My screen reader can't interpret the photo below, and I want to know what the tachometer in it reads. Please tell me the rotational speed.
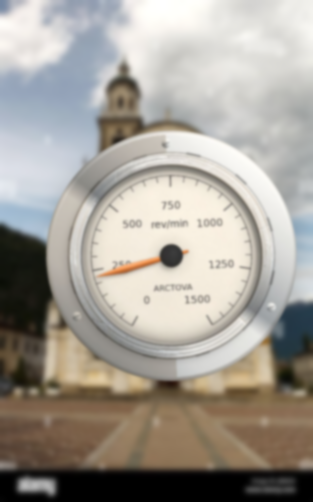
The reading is 225 rpm
